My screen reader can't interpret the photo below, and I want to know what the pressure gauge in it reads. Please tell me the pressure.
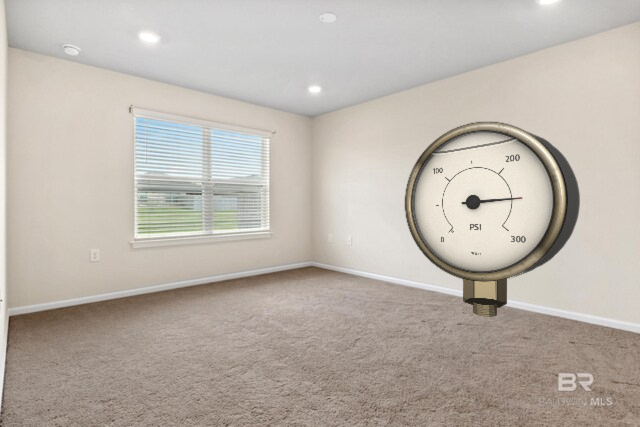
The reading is 250 psi
